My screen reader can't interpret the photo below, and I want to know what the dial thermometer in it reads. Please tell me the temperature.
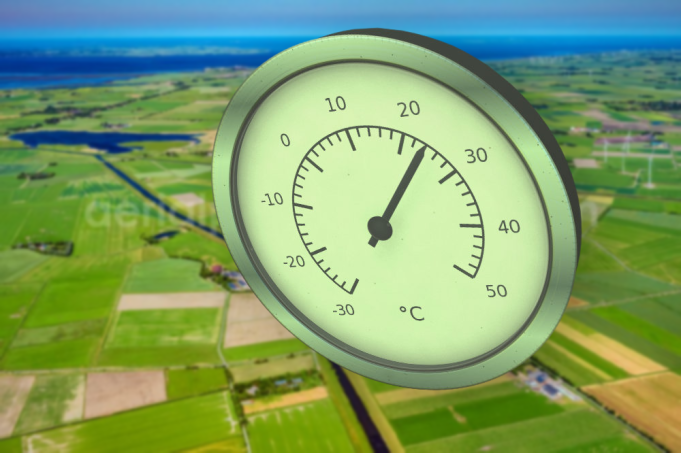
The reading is 24 °C
